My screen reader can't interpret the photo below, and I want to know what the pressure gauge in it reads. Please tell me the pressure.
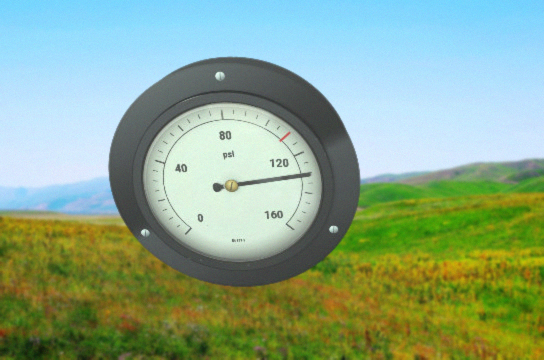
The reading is 130 psi
